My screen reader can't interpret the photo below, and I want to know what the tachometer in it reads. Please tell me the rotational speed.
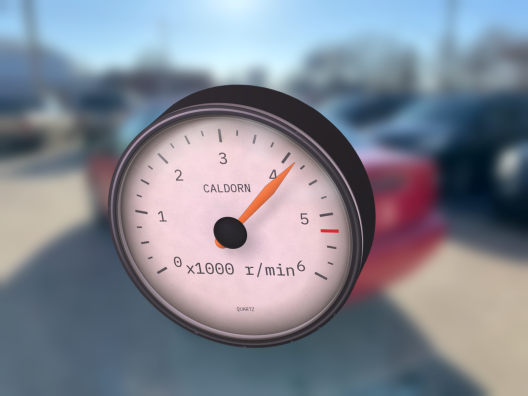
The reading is 4125 rpm
